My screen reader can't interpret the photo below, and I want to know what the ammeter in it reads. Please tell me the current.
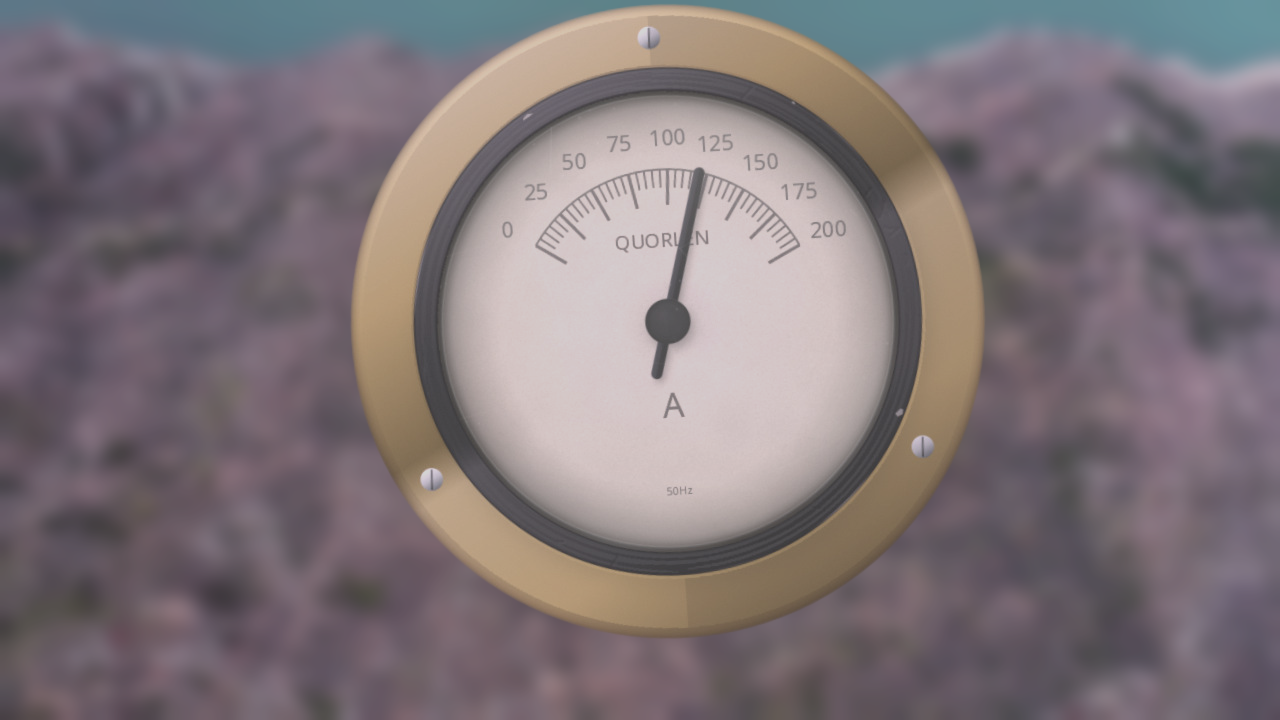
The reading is 120 A
